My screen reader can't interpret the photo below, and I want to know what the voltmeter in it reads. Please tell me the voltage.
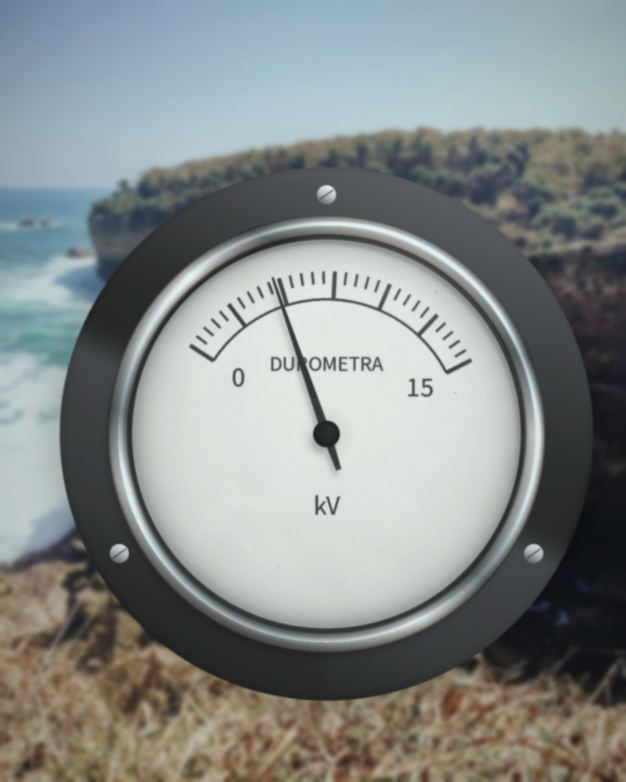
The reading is 4.75 kV
